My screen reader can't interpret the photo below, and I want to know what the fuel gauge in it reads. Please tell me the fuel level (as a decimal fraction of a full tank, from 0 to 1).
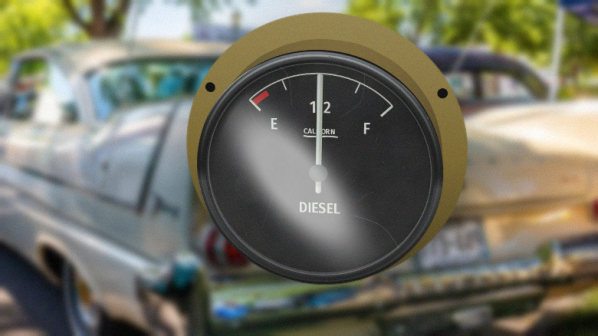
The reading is 0.5
